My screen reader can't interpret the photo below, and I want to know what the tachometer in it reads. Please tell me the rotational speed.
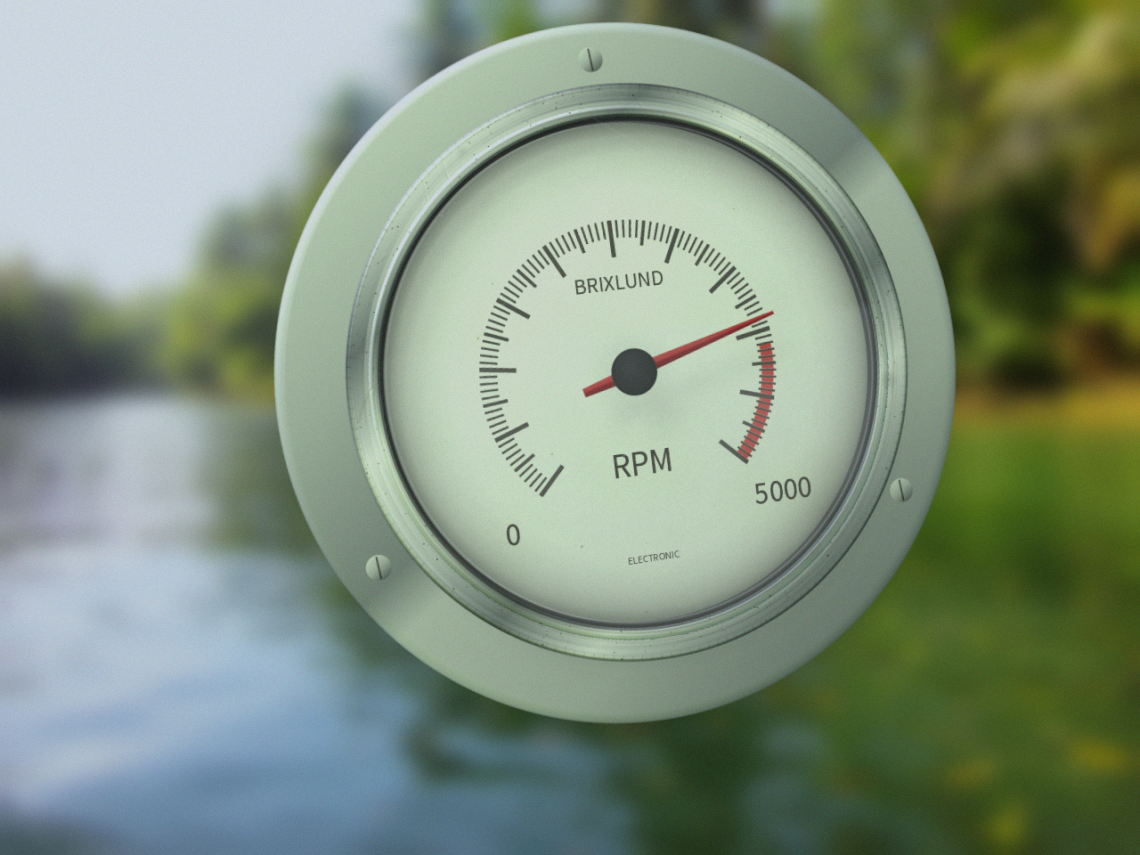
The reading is 3900 rpm
